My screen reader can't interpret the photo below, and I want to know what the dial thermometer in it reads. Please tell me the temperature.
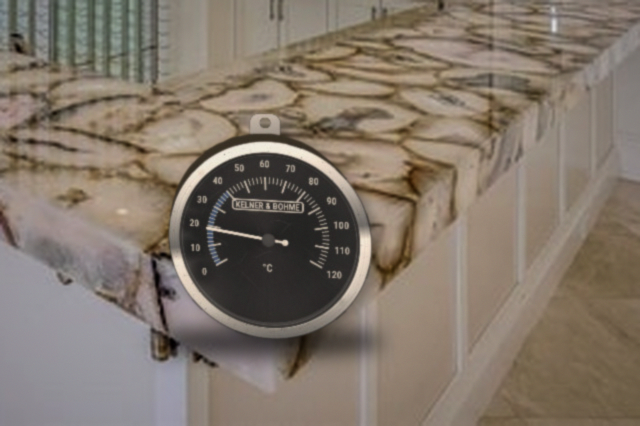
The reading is 20 °C
